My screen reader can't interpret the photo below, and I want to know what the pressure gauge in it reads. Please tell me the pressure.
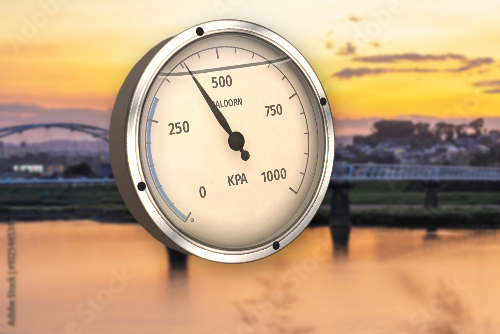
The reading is 400 kPa
